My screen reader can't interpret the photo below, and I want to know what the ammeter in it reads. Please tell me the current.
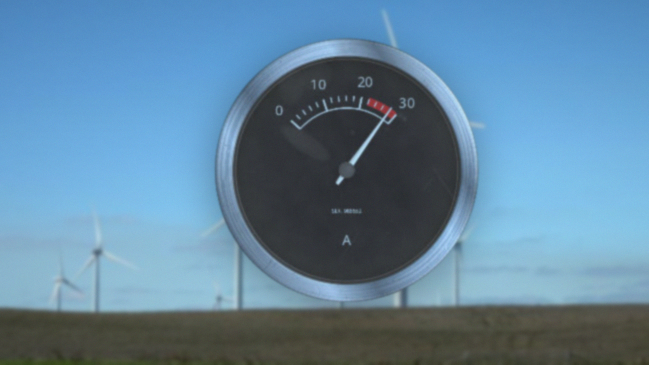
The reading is 28 A
